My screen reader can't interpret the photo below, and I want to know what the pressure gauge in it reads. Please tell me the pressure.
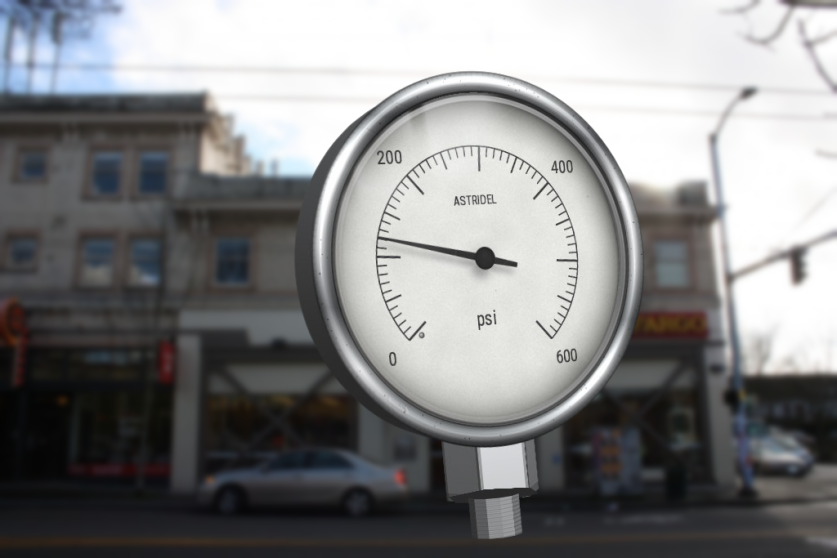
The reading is 120 psi
